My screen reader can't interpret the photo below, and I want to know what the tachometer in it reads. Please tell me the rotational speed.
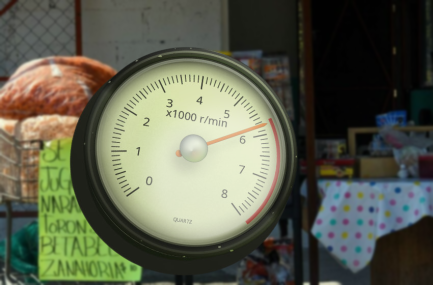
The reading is 5800 rpm
